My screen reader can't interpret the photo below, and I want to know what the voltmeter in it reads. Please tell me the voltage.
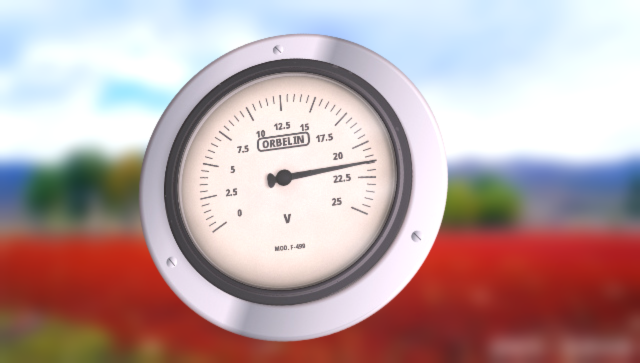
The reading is 21.5 V
